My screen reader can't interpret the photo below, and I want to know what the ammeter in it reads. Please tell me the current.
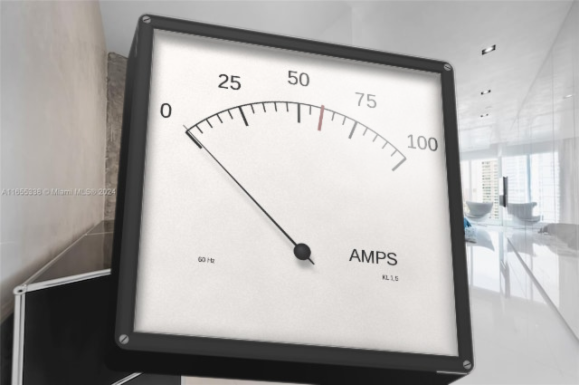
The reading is 0 A
